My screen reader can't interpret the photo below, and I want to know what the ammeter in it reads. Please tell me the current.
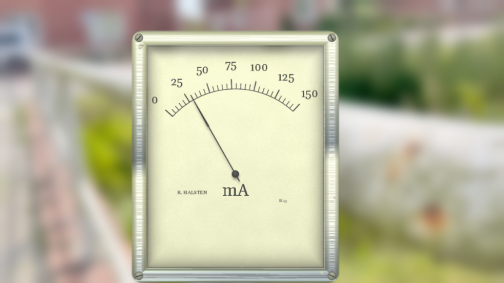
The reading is 30 mA
